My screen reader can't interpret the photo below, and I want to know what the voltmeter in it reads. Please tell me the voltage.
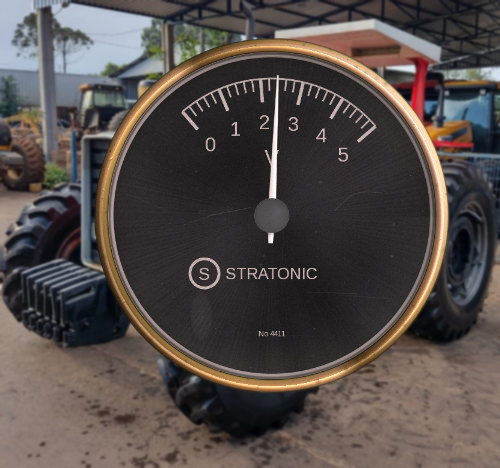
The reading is 2.4 V
